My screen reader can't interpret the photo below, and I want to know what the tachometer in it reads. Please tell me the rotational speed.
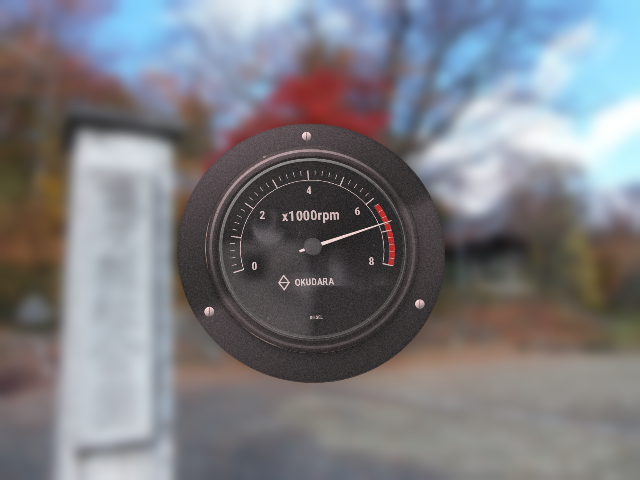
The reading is 6800 rpm
